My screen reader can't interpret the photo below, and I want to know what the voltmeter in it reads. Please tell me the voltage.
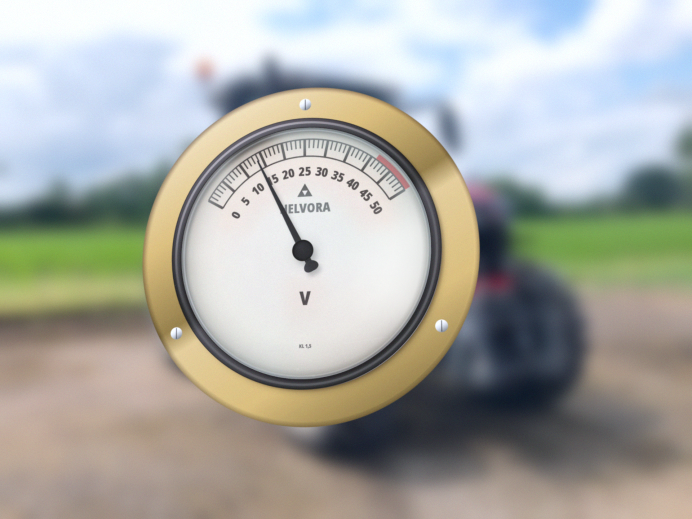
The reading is 14 V
